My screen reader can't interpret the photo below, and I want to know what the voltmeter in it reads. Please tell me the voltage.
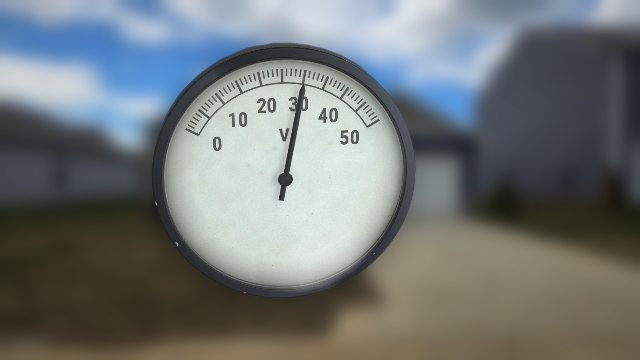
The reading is 30 V
